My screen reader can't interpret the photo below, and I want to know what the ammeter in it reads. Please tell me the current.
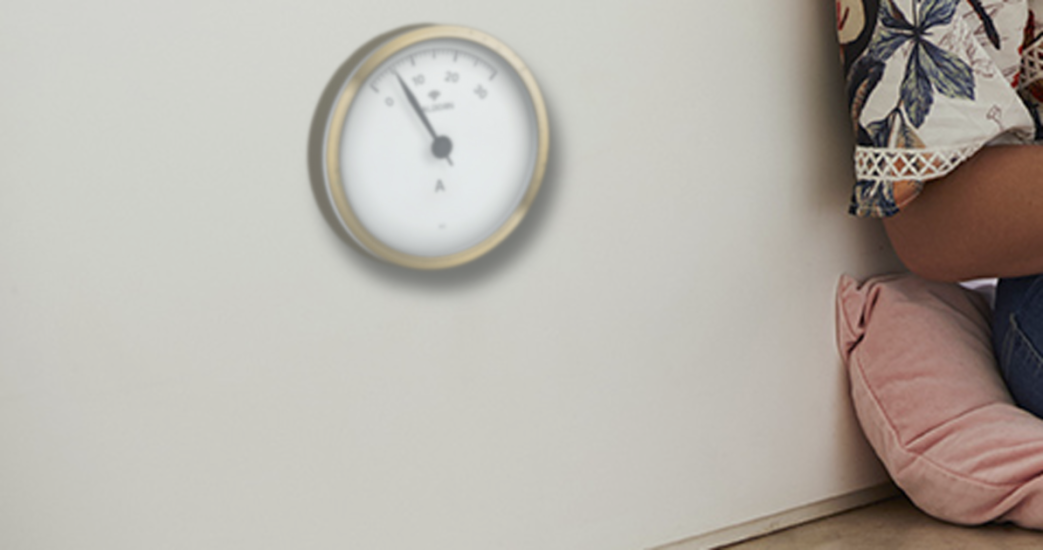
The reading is 5 A
